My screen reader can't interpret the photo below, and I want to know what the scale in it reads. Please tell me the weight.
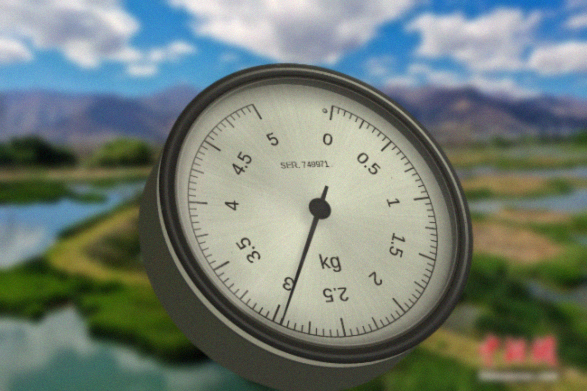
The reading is 2.95 kg
